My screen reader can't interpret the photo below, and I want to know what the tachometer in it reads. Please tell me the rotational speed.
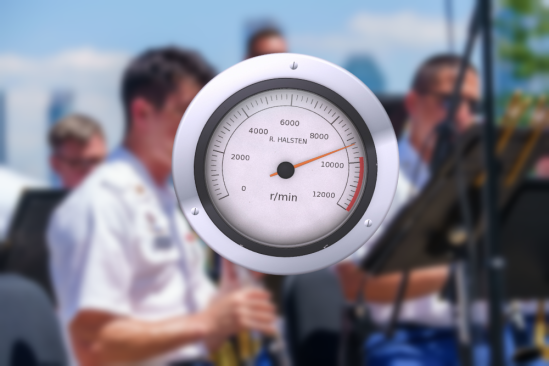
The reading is 9200 rpm
